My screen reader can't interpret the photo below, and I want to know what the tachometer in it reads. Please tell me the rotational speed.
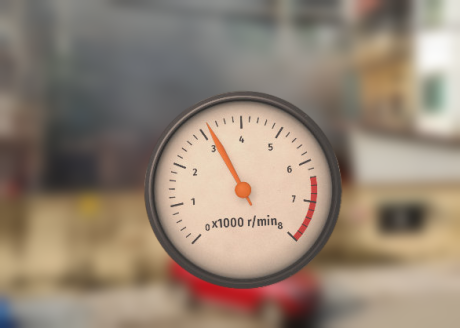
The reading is 3200 rpm
